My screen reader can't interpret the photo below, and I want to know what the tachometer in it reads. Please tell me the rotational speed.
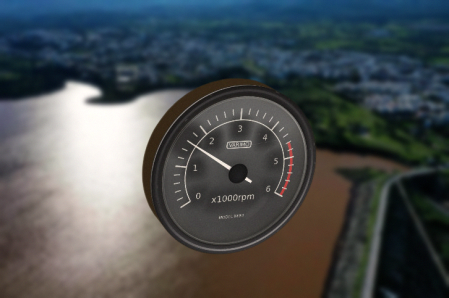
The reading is 1600 rpm
